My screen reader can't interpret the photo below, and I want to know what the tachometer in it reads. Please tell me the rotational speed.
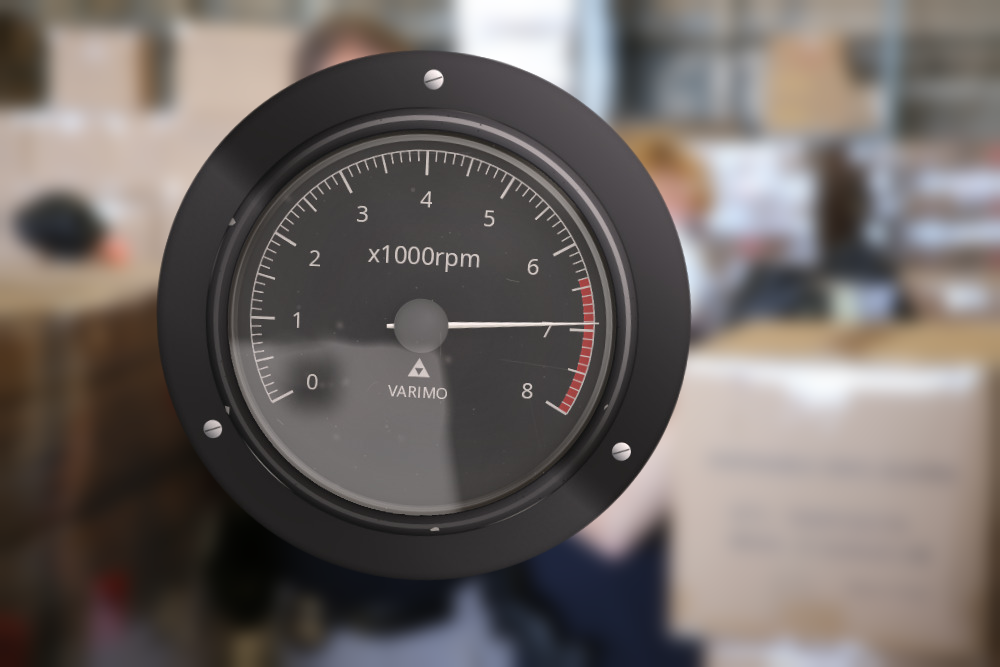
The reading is 6900 rpm
